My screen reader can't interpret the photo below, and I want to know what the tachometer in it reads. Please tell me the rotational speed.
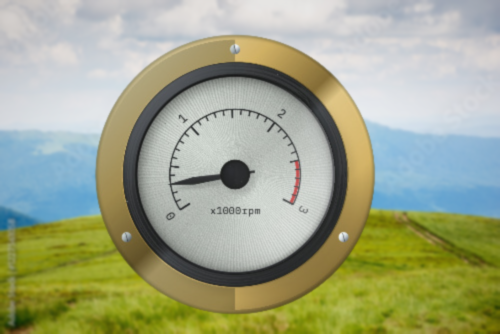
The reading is 300 rpm
